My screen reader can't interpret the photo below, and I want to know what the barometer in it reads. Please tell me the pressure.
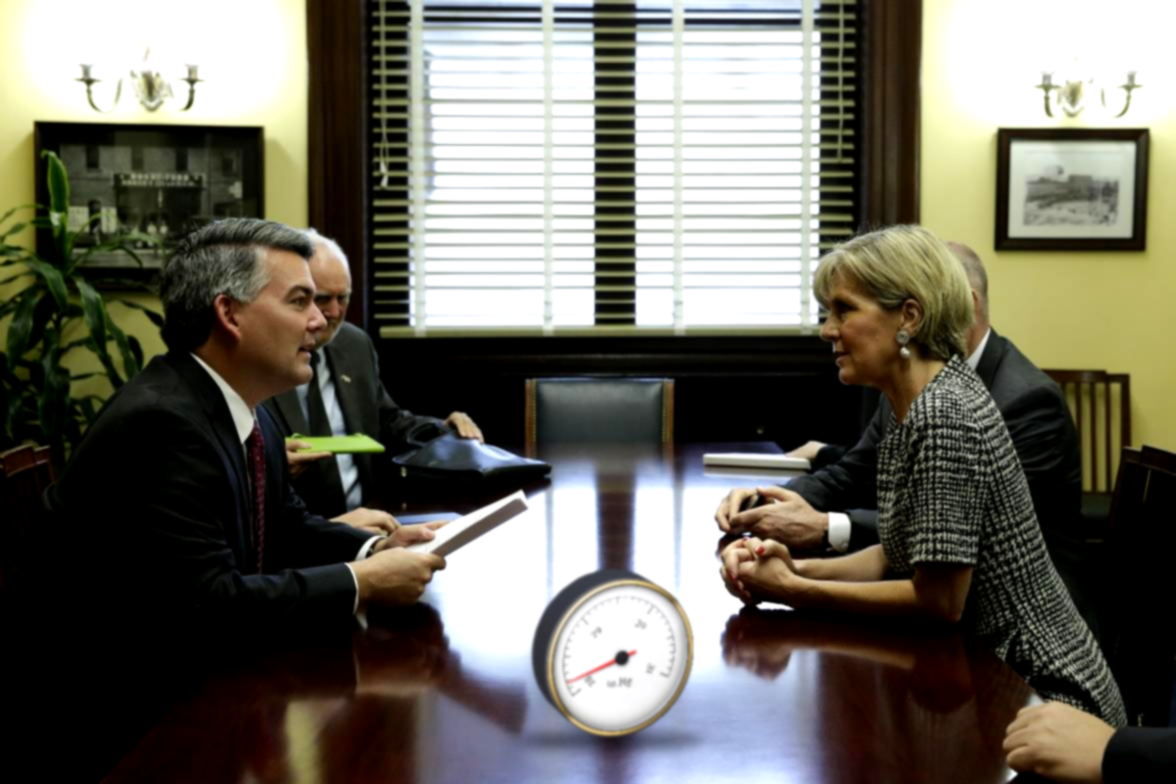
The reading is 28.2 inHg
